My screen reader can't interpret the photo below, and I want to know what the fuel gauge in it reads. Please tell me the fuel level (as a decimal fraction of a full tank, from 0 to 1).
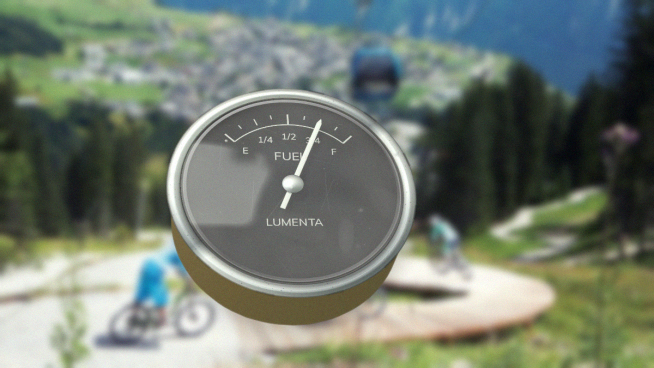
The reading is 0.75
